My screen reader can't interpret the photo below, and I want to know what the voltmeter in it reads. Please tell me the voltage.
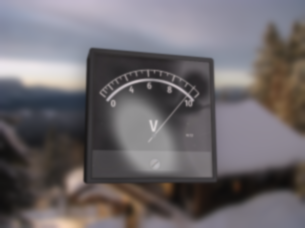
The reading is 9.5 V
